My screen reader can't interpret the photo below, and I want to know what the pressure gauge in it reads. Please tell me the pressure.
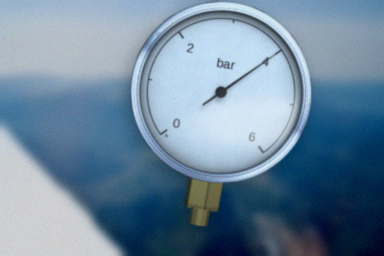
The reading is 4 bar
